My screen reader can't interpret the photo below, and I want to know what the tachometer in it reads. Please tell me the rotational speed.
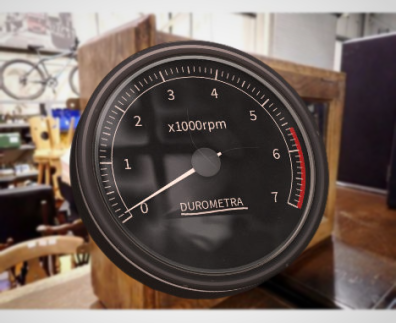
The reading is 100 rpm
